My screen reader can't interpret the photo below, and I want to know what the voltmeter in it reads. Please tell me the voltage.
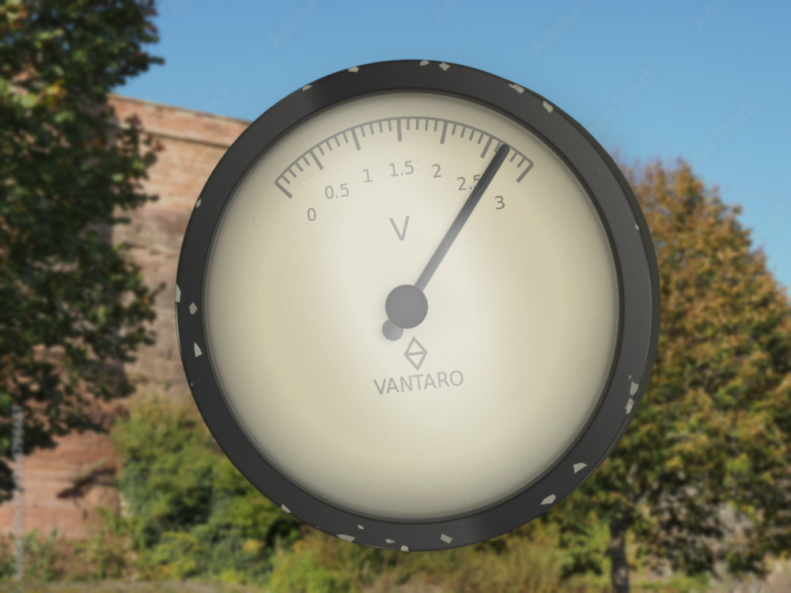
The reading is 2.7 V
